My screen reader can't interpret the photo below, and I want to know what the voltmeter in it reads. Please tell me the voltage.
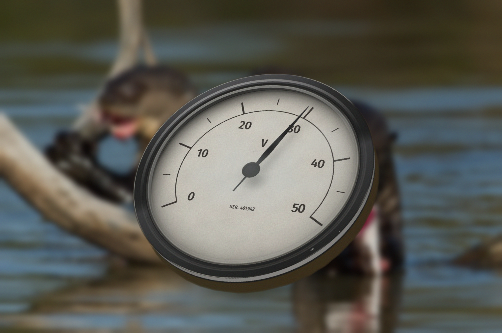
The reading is 30 V
